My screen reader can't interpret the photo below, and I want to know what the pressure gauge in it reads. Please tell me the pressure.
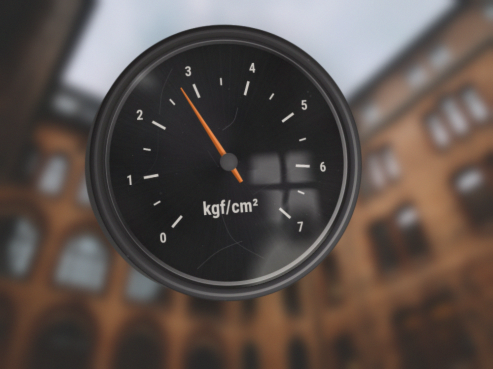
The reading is 2.75 kg/cm²
